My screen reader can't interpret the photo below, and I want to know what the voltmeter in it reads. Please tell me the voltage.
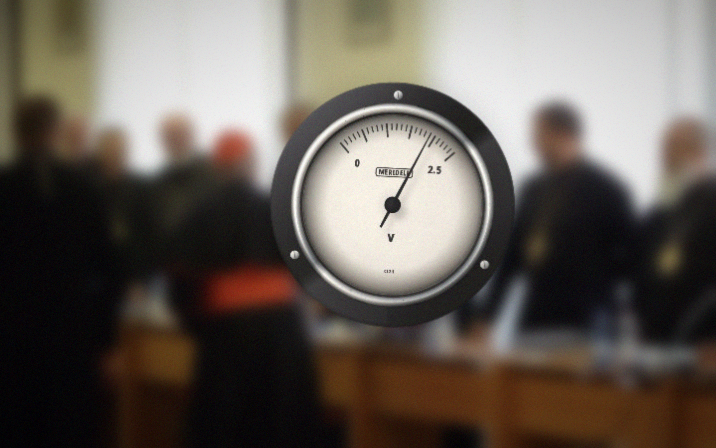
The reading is 1.9 V
